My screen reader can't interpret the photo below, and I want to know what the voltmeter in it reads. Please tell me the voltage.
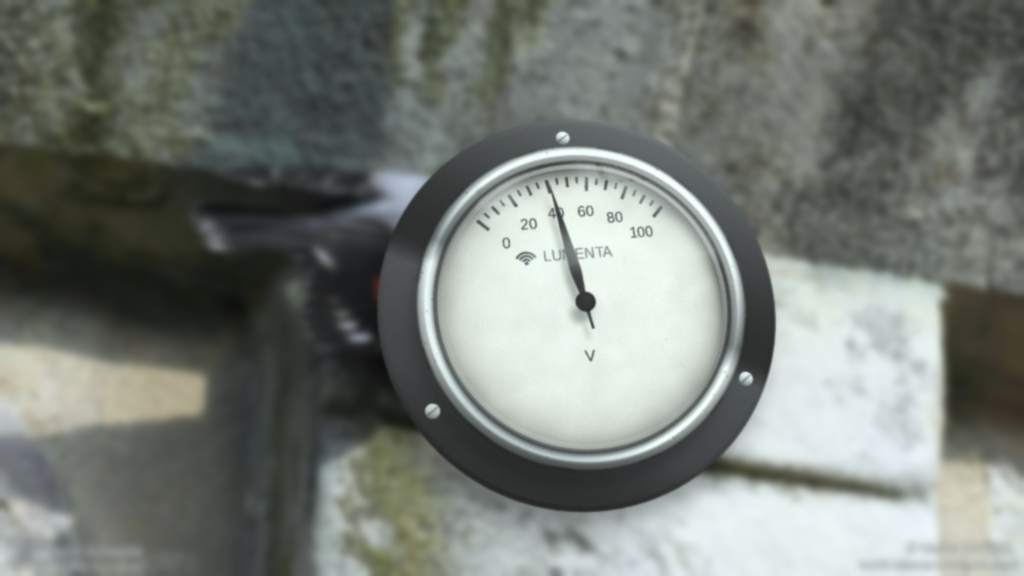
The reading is 40 V
